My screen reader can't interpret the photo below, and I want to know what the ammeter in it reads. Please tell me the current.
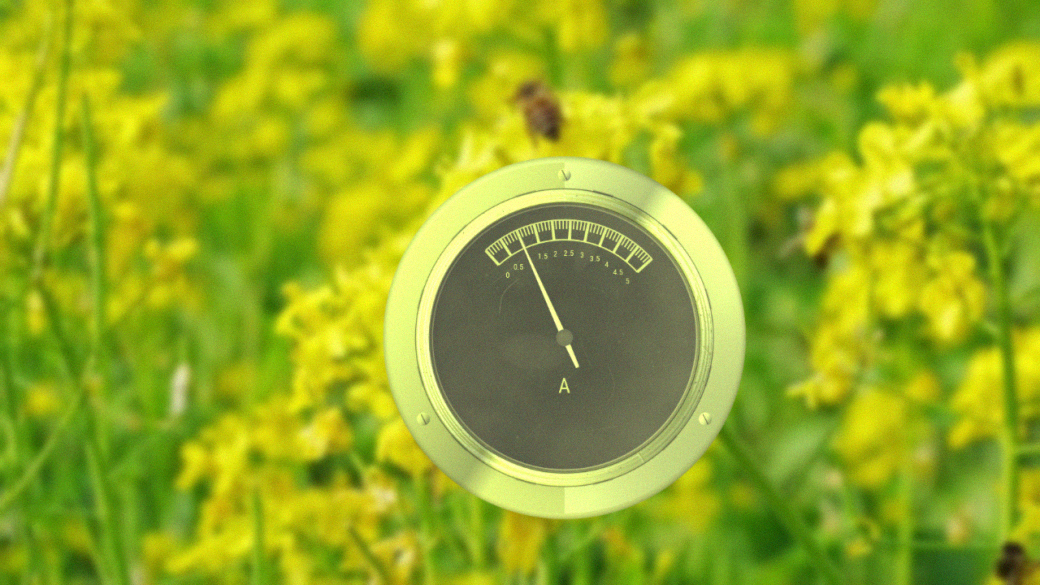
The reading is 1 A
